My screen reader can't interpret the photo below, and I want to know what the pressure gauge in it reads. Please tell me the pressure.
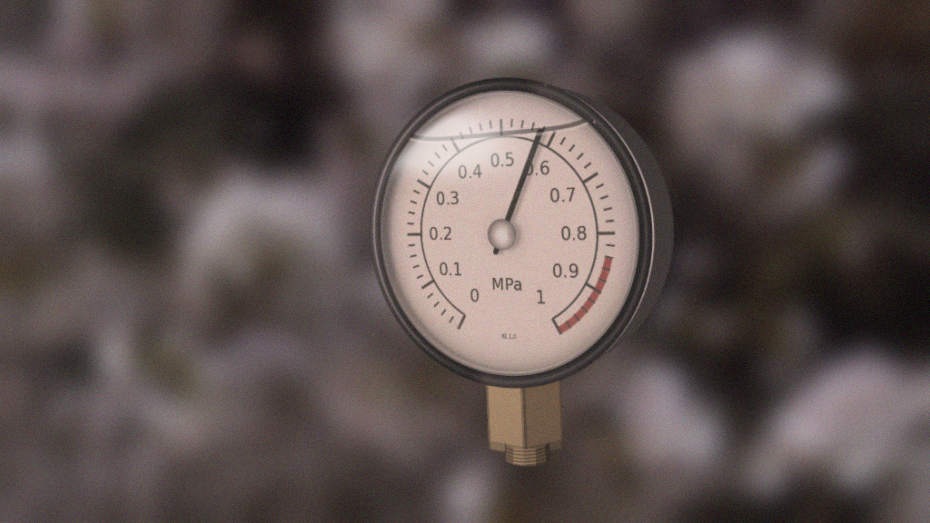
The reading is 0.58 MPa
